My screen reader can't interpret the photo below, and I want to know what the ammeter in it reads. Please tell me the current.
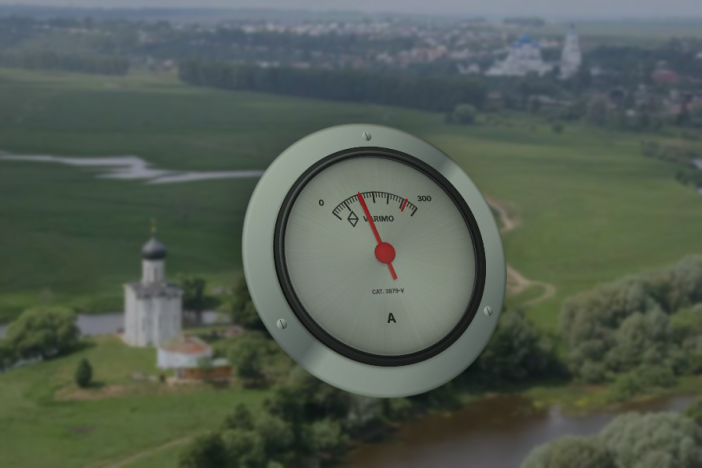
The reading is 100 A
